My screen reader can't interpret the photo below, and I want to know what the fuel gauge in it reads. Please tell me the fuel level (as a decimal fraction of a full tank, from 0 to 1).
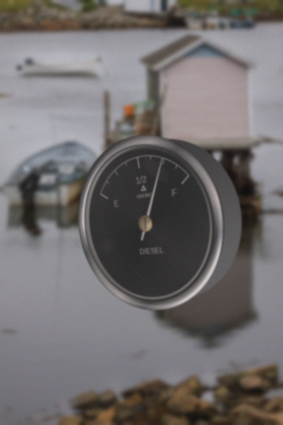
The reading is 0.75
